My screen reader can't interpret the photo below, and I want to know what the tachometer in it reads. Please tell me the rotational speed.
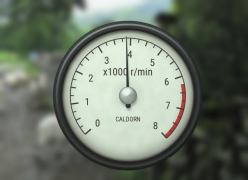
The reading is 3875 rpm
